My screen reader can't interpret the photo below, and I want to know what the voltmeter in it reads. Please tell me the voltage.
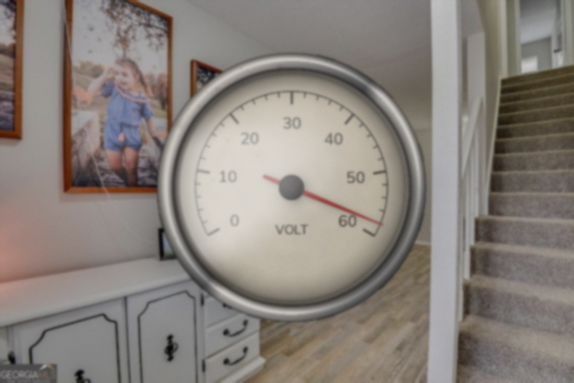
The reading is 58 V
